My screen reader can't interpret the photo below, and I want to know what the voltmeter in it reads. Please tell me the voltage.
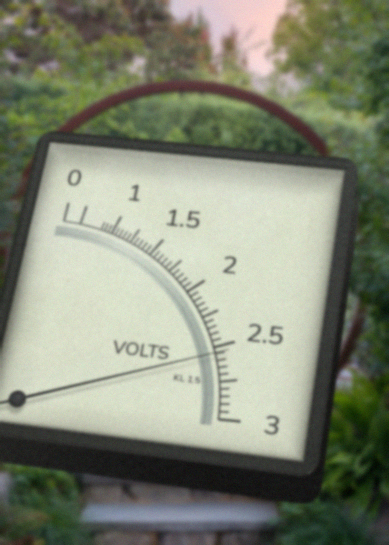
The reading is 2.55 V
